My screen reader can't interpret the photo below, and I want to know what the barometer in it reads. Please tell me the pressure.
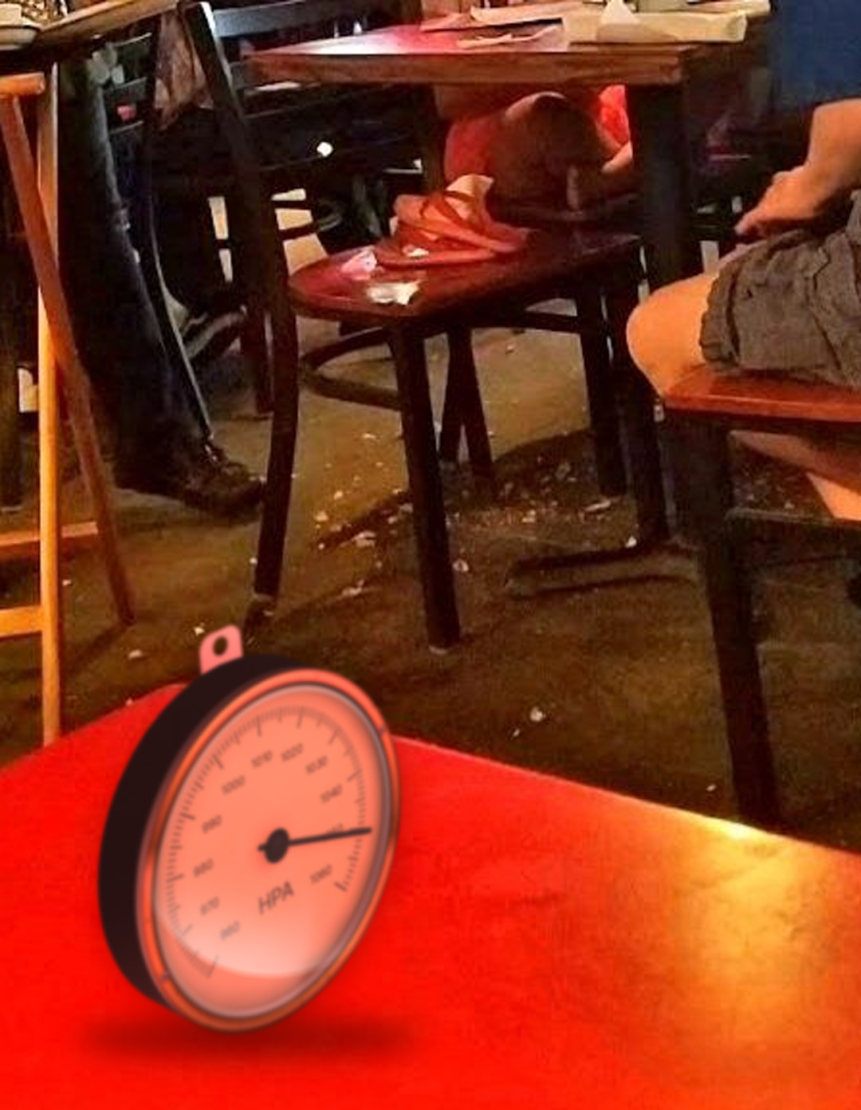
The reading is 1050 hPa
